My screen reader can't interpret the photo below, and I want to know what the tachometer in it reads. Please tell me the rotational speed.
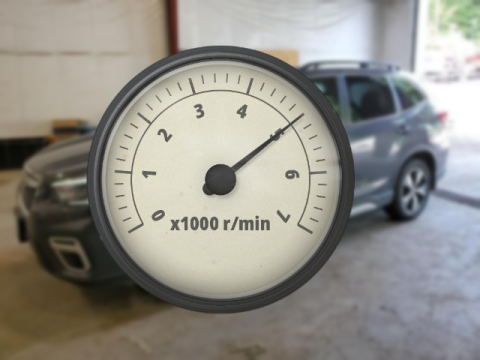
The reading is 5000 rpm
